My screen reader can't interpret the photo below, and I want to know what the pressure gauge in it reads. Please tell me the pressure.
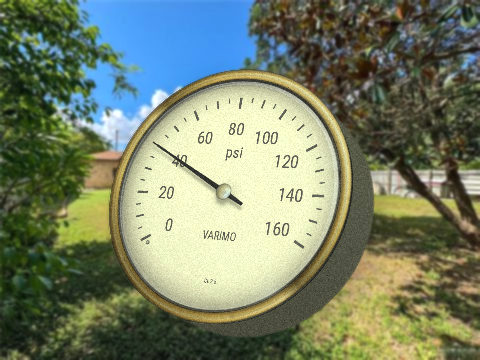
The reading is 40 psi
